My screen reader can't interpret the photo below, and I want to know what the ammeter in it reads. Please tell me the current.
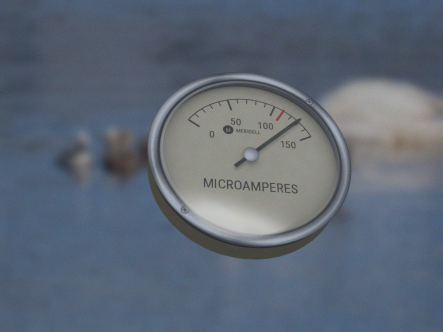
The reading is 130 µA
